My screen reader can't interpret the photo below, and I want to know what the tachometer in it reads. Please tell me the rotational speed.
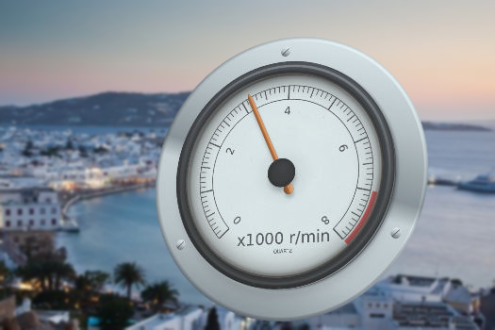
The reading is 3200 rpm
